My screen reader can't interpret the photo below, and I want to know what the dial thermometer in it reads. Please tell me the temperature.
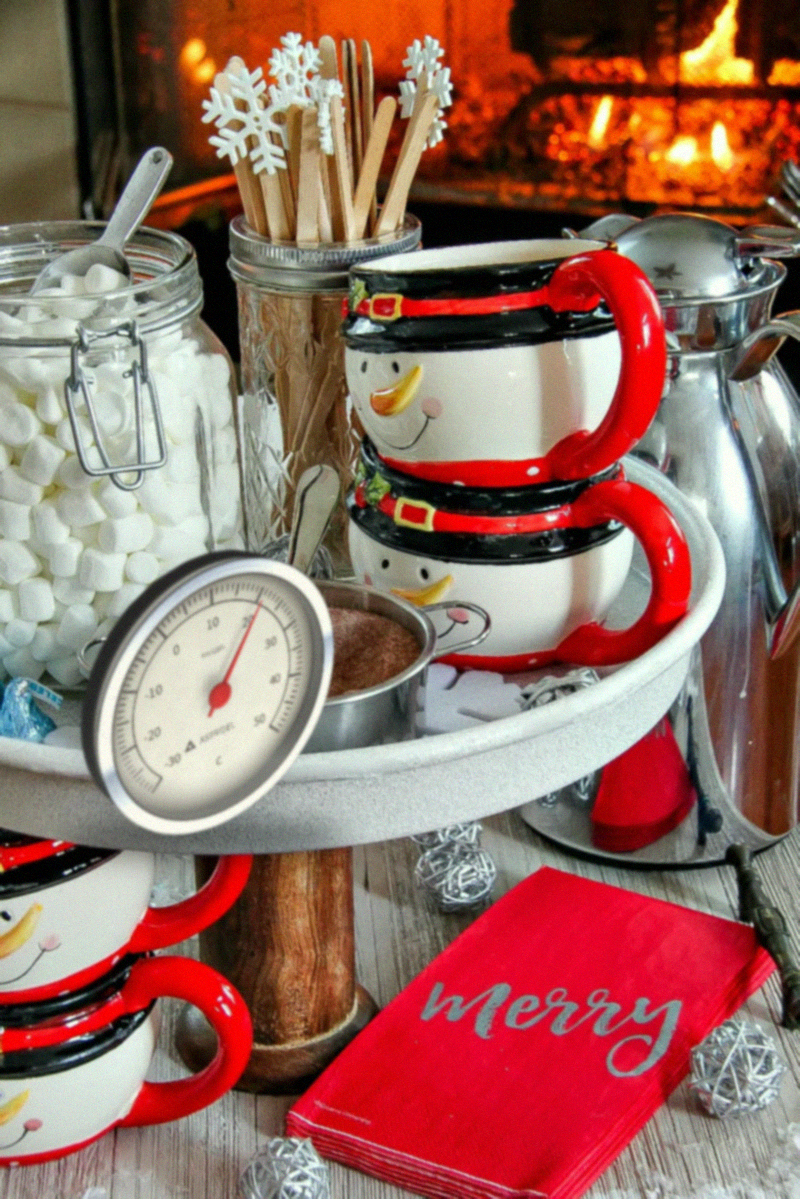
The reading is 20 °C
